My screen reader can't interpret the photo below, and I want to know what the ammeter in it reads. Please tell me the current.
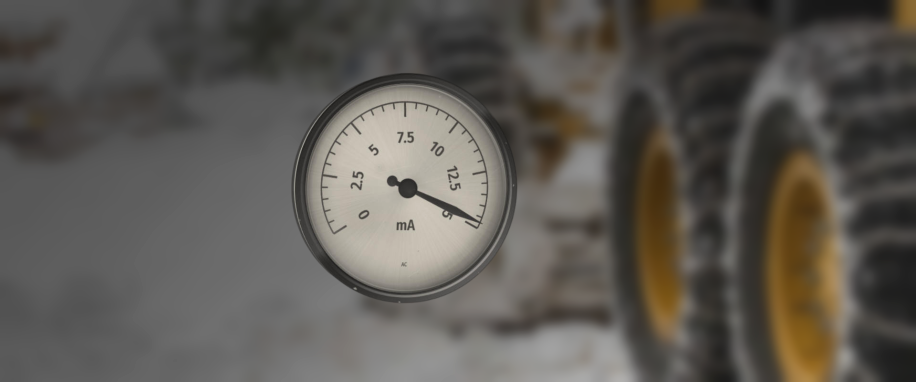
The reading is 14.75 mA
